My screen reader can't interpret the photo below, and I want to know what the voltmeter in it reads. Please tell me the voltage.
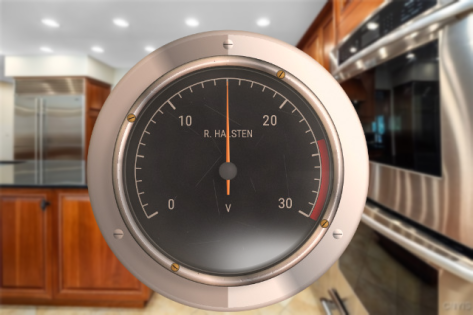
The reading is 15 V
